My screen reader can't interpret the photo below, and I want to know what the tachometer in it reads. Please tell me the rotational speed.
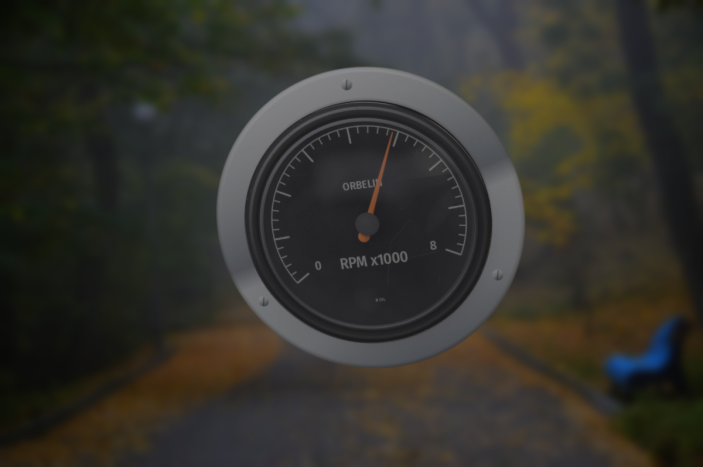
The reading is 4900 rpm
